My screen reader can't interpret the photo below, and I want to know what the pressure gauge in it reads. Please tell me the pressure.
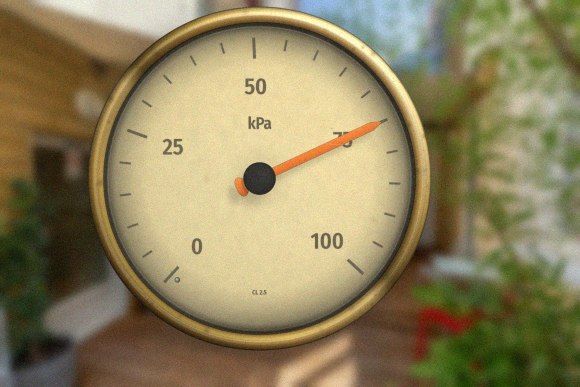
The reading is 75 kPa
